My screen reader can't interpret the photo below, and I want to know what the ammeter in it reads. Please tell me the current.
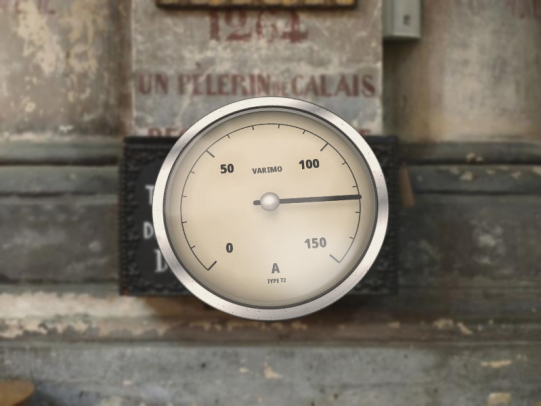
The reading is 125 A
